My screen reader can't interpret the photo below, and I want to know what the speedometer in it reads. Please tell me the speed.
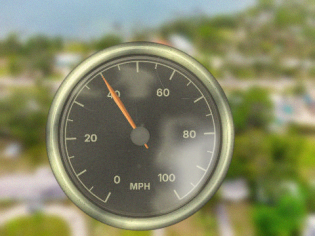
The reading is 40 mph
